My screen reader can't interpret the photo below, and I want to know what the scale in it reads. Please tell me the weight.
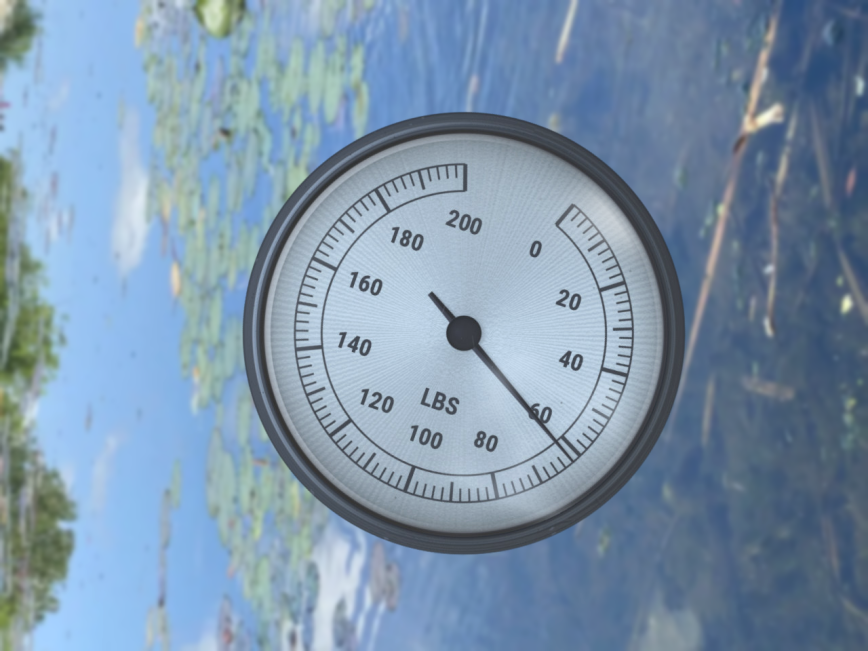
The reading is 62 lb
